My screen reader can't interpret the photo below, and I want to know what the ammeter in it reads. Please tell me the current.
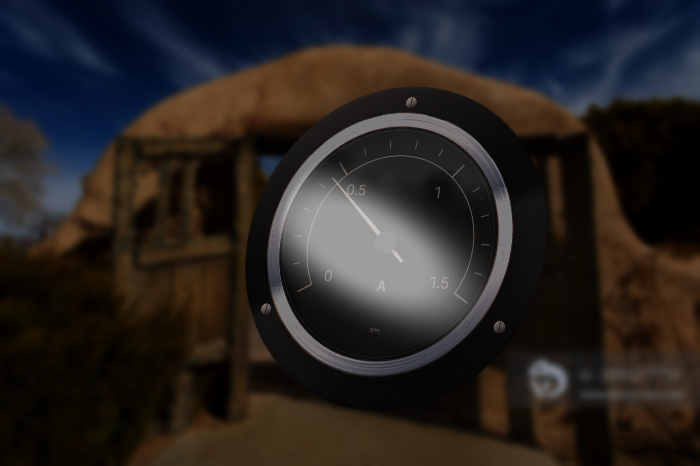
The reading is 0.45 A
